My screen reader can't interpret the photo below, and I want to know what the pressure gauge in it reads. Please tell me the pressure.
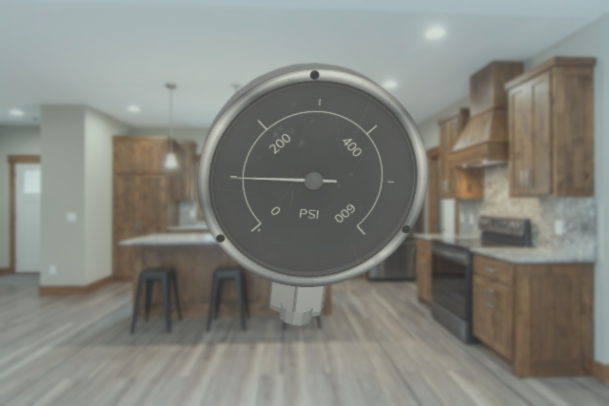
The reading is 100 psi
